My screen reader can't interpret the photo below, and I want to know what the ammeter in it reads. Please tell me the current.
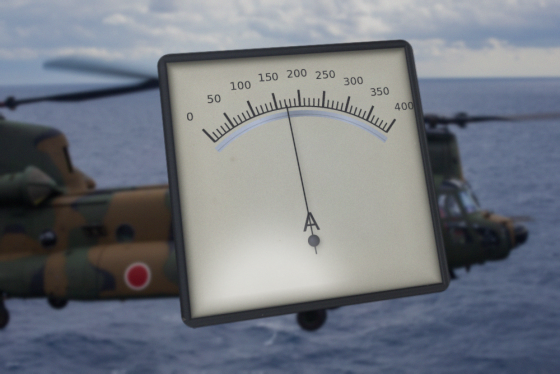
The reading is 170 A
